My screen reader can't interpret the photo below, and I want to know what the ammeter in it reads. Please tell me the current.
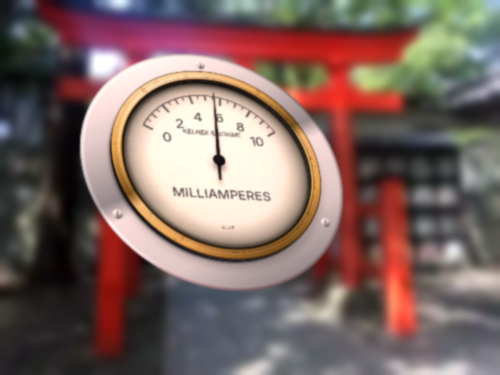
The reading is 5.5 mA
